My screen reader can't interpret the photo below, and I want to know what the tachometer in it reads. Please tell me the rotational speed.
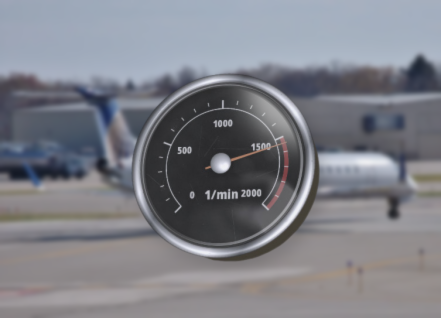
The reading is 1550 rpm
